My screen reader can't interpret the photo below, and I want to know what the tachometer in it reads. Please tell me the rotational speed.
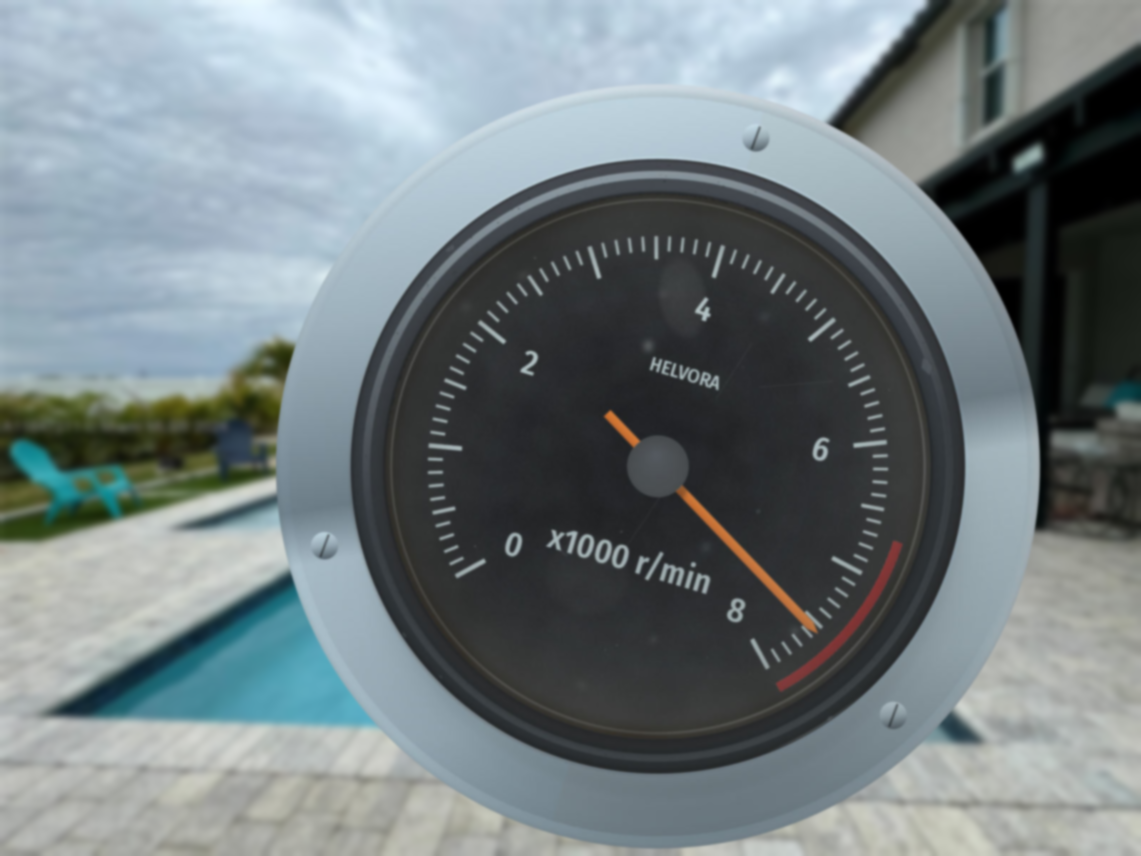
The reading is 7550 rpm
